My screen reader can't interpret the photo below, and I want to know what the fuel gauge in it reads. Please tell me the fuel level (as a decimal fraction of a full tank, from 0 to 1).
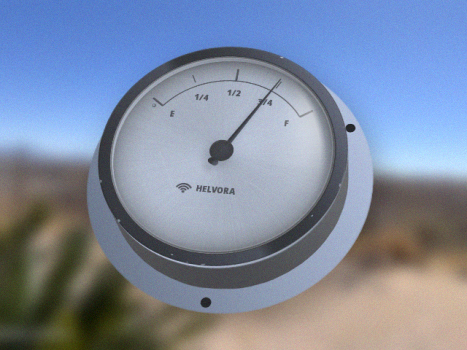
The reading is 0.75
